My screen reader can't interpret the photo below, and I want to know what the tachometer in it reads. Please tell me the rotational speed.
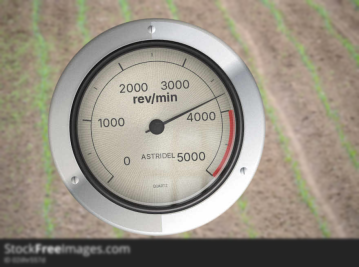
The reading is 3750 rpm
